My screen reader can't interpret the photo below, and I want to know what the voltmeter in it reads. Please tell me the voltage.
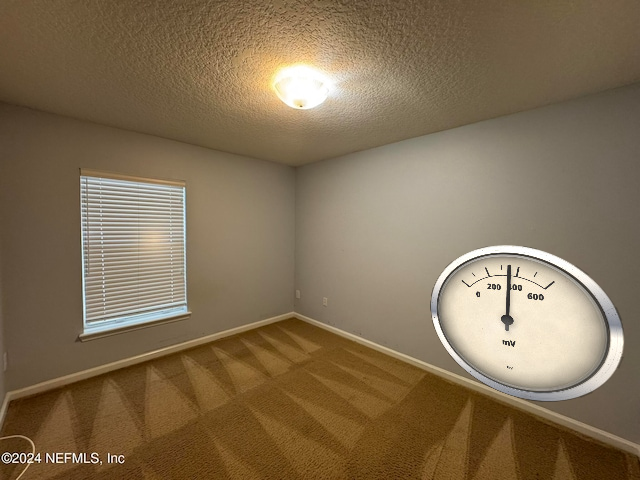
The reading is 350 mV
